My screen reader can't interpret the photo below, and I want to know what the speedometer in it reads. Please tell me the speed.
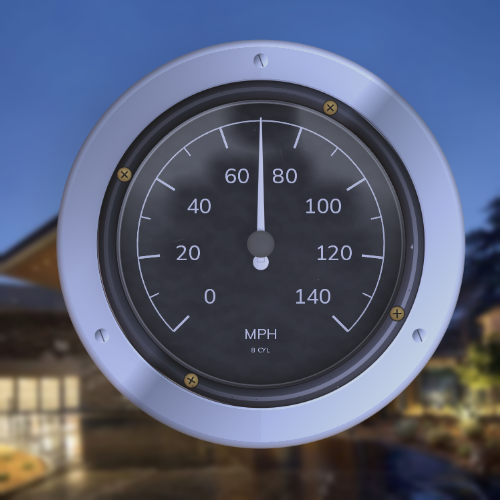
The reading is 70 mph
